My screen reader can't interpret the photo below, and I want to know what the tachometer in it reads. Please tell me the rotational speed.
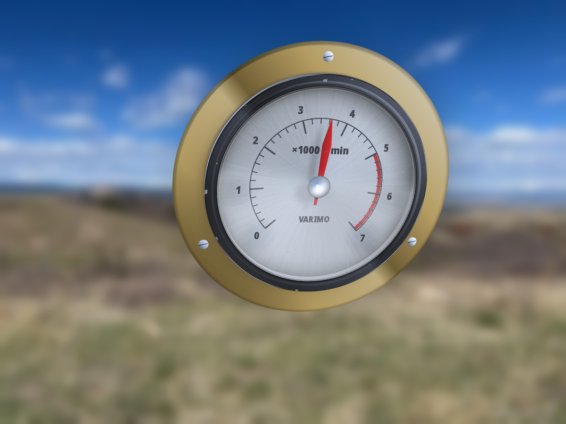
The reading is 3600 rpm
